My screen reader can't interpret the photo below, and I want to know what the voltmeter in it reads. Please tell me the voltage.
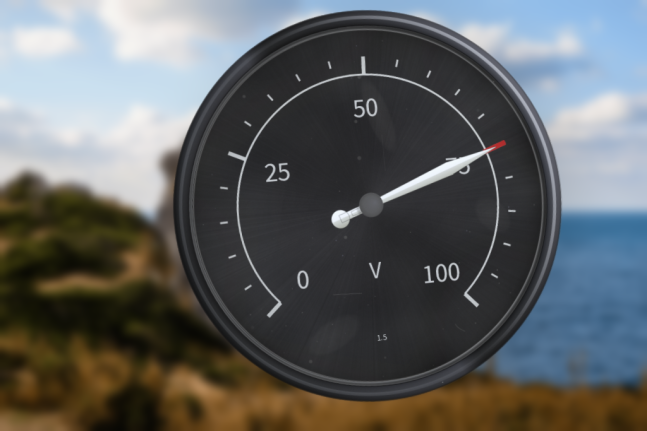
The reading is 75 V
